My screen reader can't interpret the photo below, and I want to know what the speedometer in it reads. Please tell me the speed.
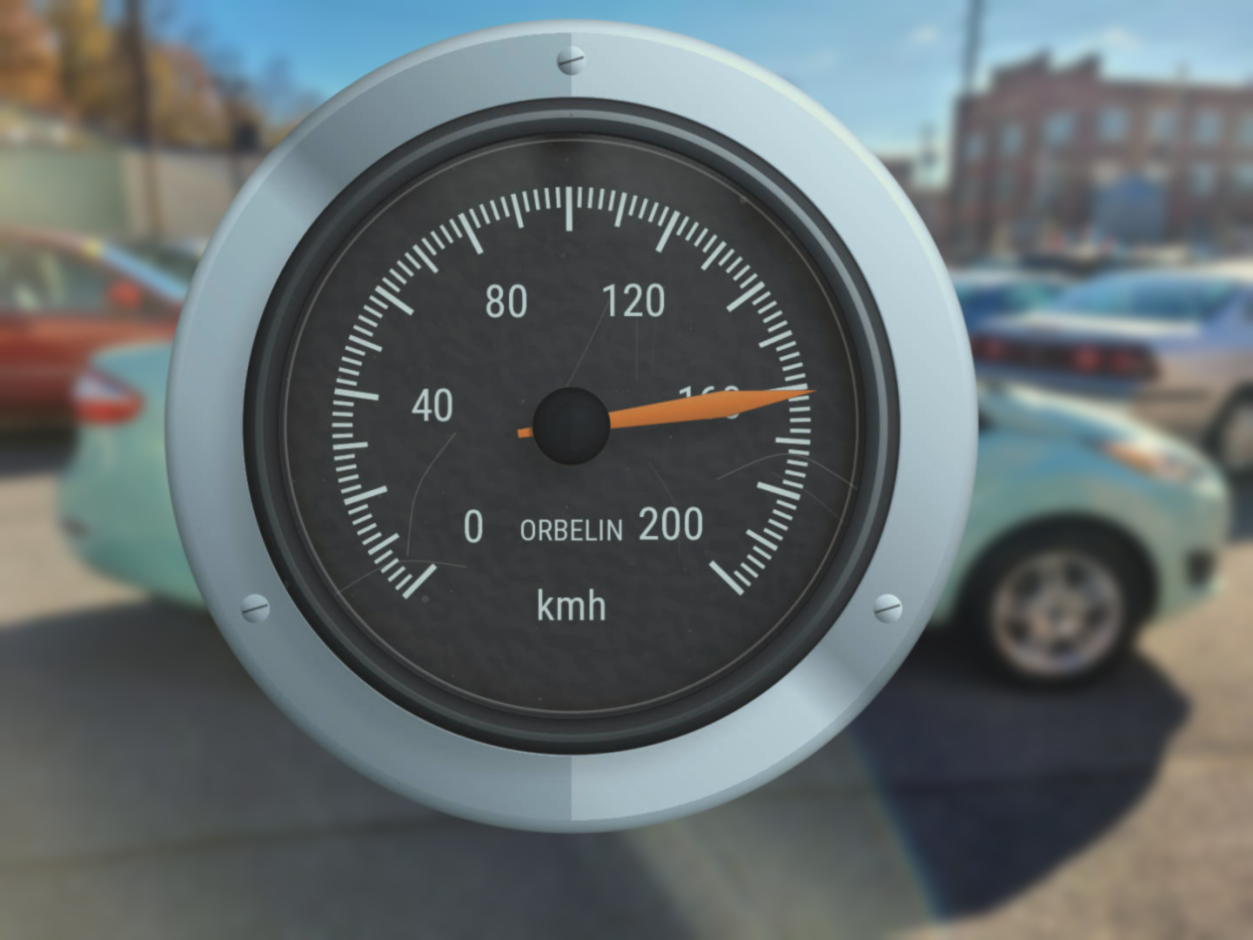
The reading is 161 km/h
